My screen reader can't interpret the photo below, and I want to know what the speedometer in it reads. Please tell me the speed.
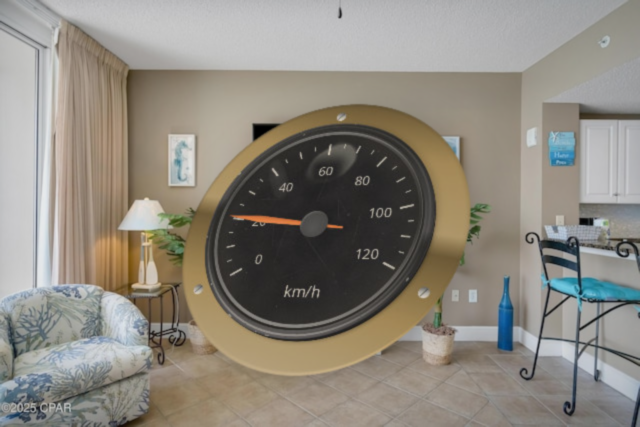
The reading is 20 km/h
